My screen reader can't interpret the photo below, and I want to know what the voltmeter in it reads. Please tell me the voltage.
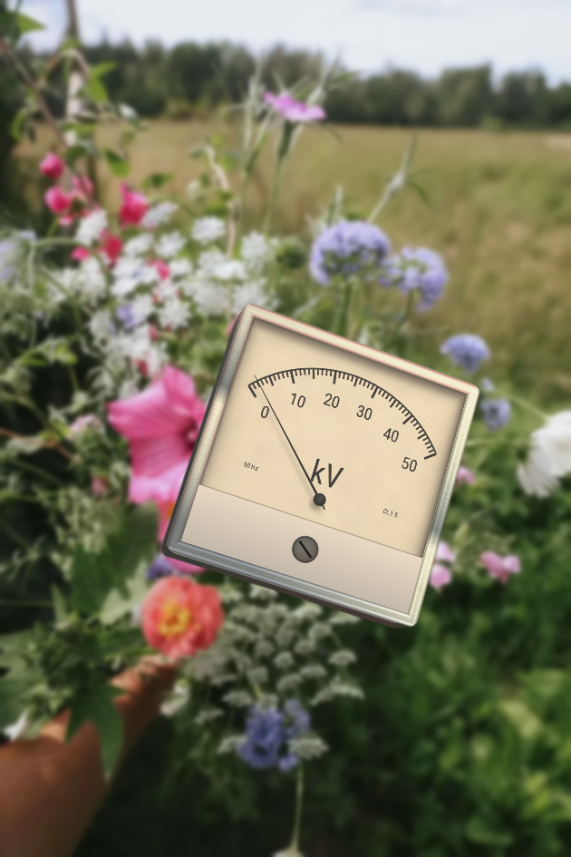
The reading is 2 kV
